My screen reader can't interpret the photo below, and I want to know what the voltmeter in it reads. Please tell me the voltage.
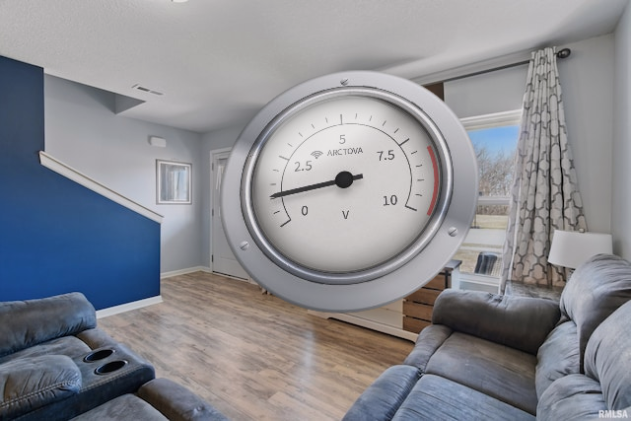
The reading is 1 V
